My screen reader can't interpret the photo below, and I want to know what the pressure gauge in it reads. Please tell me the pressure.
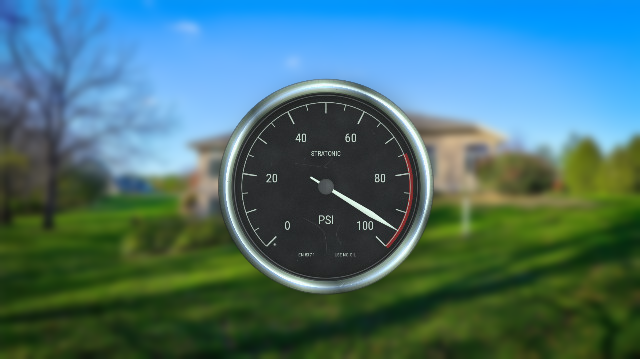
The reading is 95 psi
